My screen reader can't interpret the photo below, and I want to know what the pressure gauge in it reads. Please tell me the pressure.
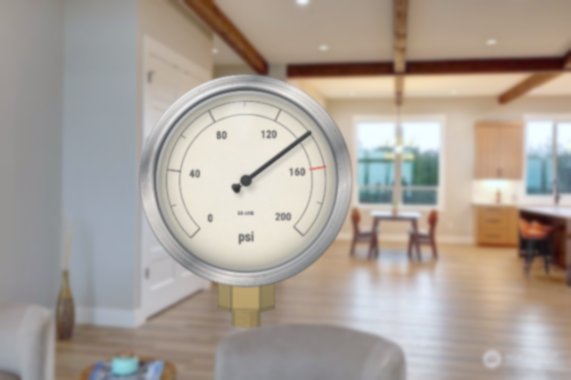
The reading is 140 psi
